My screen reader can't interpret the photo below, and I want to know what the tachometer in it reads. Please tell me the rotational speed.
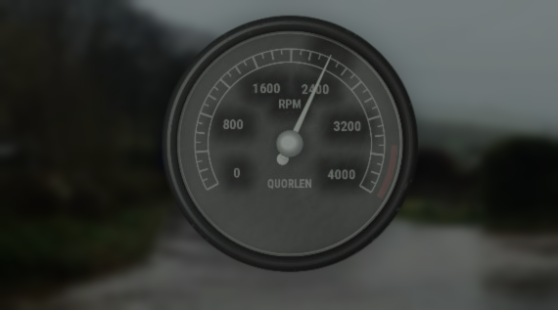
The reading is 2400 rpm
